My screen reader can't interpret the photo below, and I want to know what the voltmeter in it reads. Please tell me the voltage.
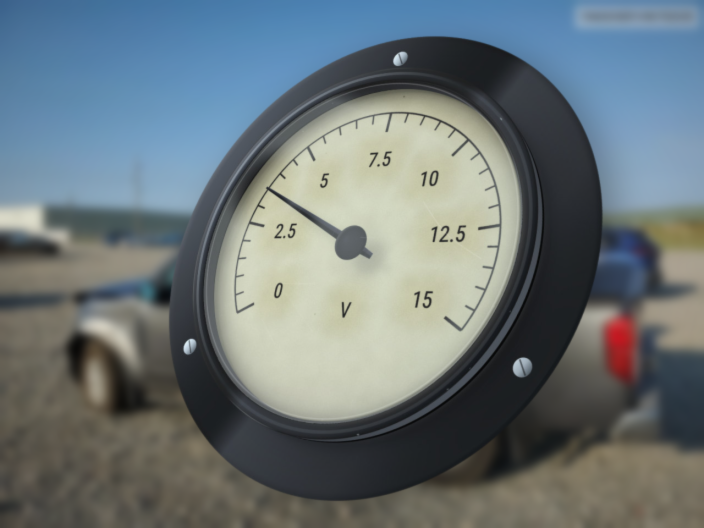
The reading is 3.5 V
